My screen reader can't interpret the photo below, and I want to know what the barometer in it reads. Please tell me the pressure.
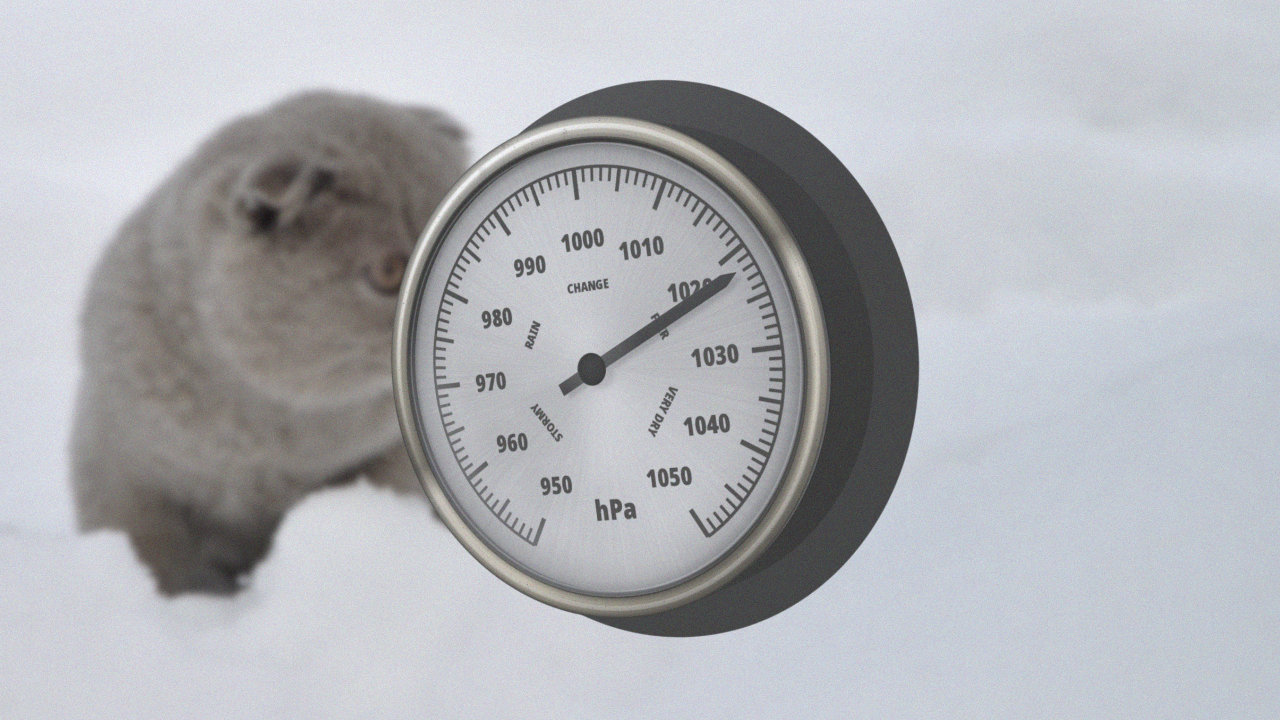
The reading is 1022 hPa
